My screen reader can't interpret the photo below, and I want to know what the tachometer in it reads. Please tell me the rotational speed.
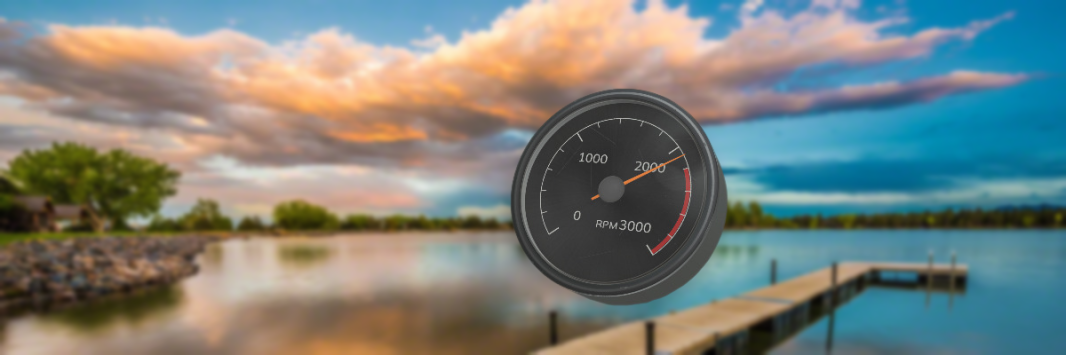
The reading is 2100 rpm
